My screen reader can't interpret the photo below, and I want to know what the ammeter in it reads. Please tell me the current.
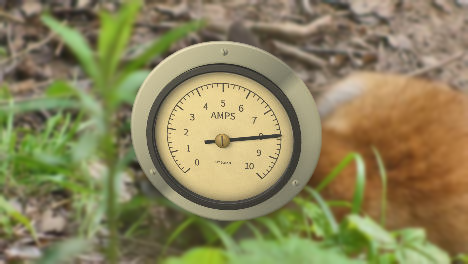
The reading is 8 A
